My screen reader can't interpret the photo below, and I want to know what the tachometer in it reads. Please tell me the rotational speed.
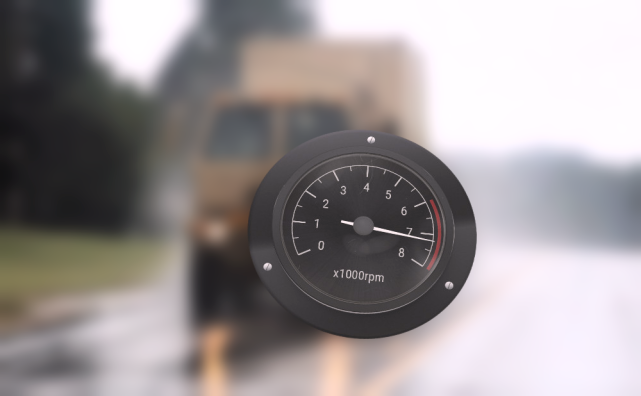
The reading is 7250 rpm
